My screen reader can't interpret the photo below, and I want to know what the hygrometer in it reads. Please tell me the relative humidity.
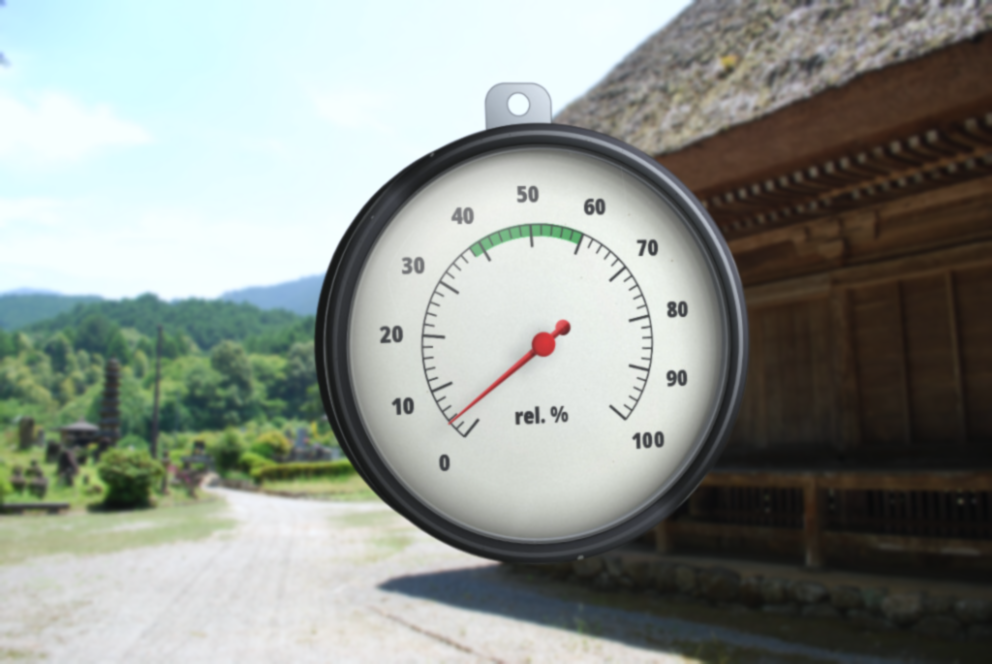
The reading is 4 %
